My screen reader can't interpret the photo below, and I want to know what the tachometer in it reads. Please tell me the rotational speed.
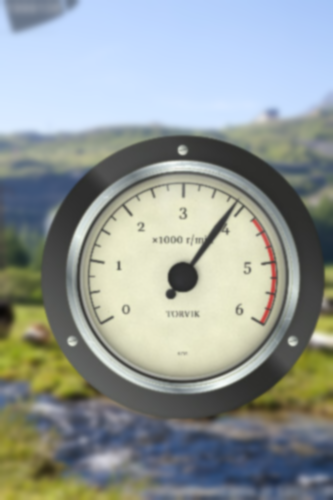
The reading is 3875 rpm
